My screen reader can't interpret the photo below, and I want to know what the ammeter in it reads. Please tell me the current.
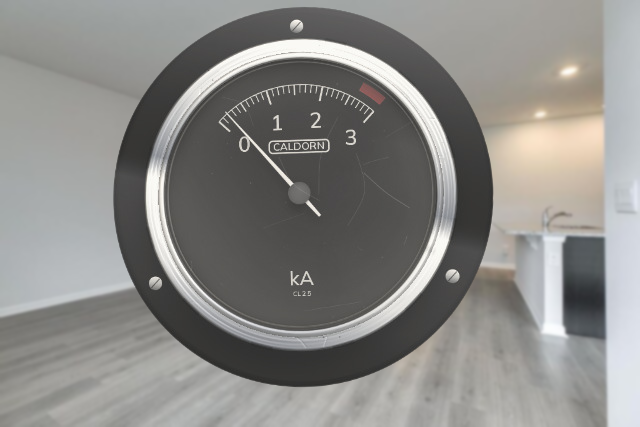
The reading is 0.2 kA
